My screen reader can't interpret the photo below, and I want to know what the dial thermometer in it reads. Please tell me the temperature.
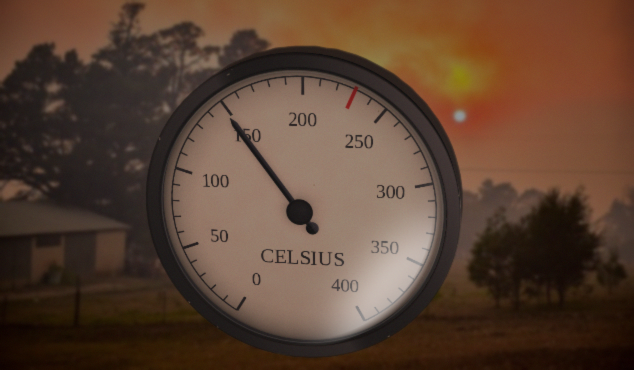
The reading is 150 °C
